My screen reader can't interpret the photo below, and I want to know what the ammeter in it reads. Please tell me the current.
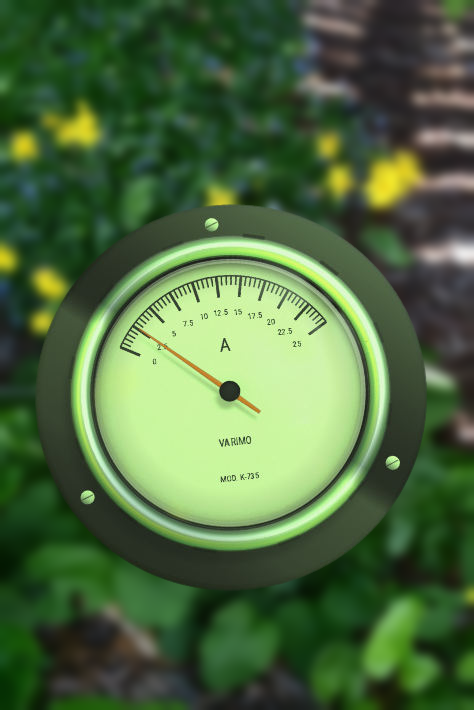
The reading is 2.5 A
